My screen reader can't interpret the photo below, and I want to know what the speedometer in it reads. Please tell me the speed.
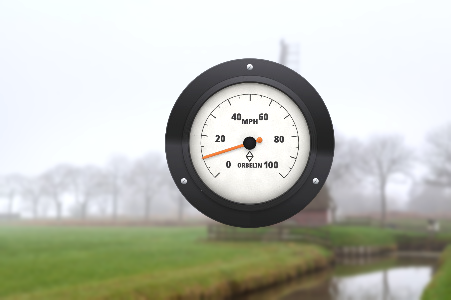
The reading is 10 mph
